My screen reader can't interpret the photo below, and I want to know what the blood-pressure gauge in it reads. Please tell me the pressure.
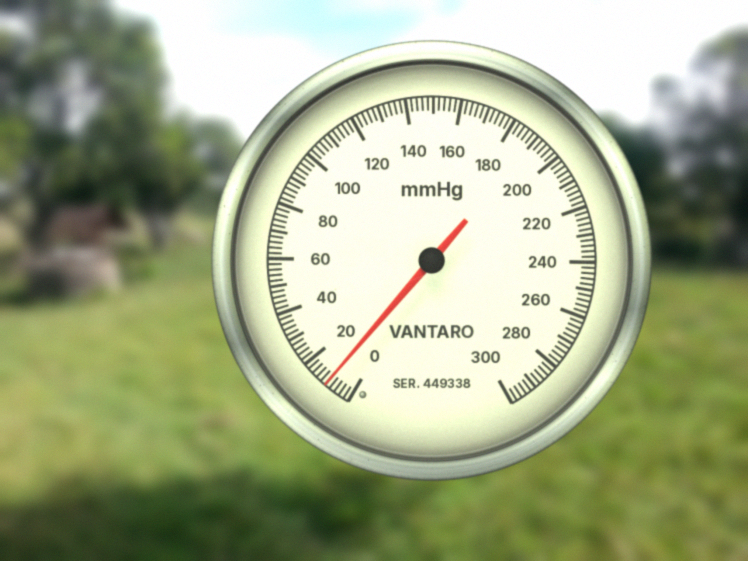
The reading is 10 mmHg
